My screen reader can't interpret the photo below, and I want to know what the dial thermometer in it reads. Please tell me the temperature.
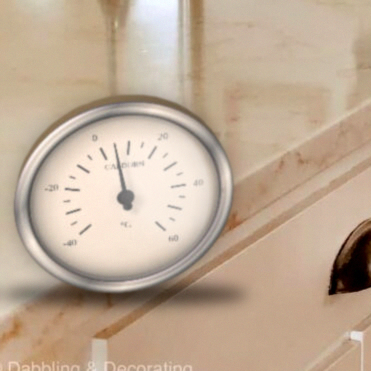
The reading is 5 °C
